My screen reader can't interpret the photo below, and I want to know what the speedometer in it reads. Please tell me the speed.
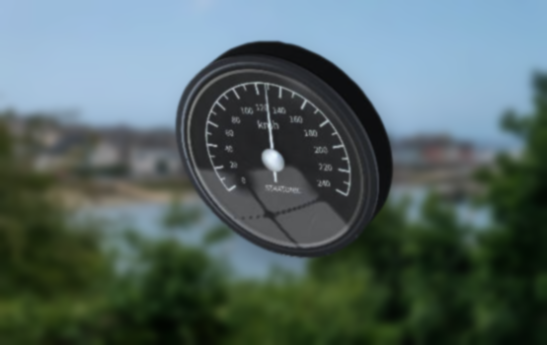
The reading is 130 km/h
